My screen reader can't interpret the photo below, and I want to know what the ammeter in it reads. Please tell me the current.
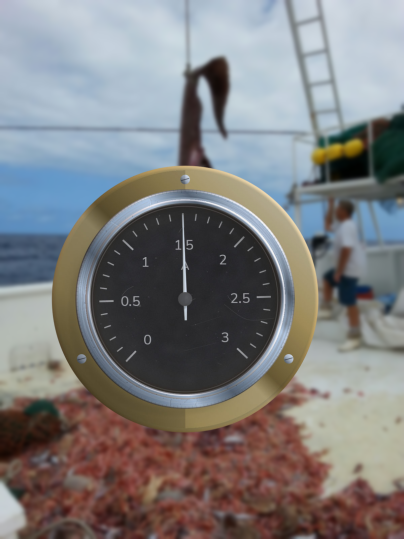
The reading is 1.5 A
